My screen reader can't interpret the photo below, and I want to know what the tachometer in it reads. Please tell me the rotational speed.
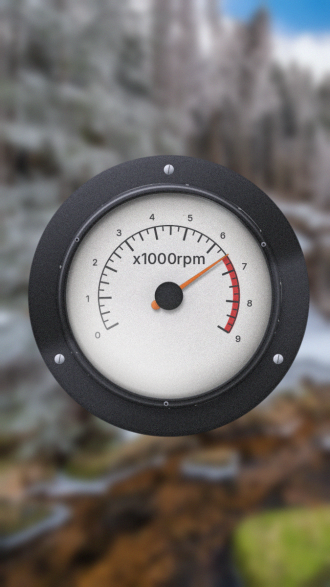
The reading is 6500 rpm
